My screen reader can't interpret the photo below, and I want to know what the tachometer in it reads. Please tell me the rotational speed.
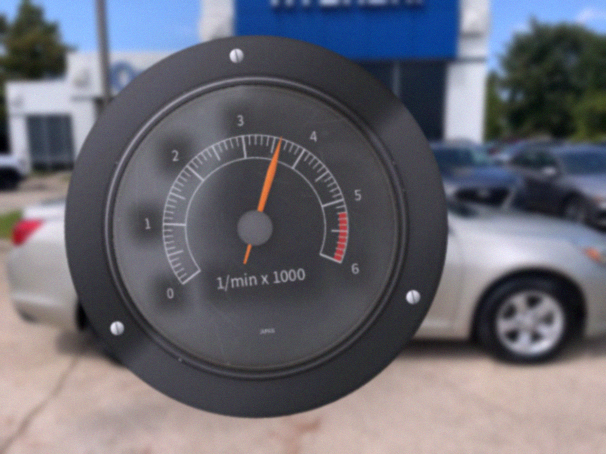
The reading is 3600 rpm
